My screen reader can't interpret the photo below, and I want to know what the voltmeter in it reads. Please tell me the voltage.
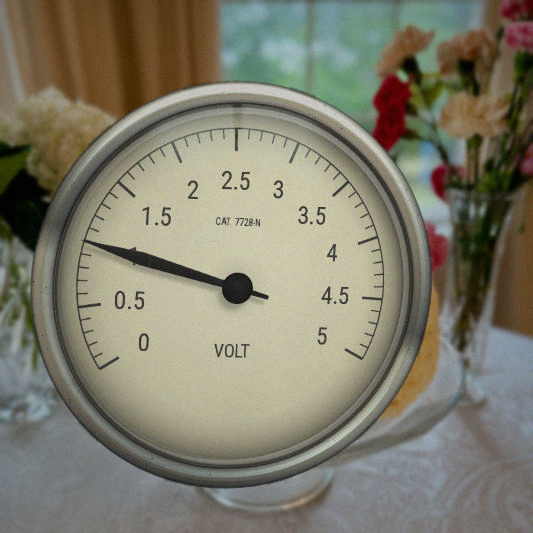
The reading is 1 V
